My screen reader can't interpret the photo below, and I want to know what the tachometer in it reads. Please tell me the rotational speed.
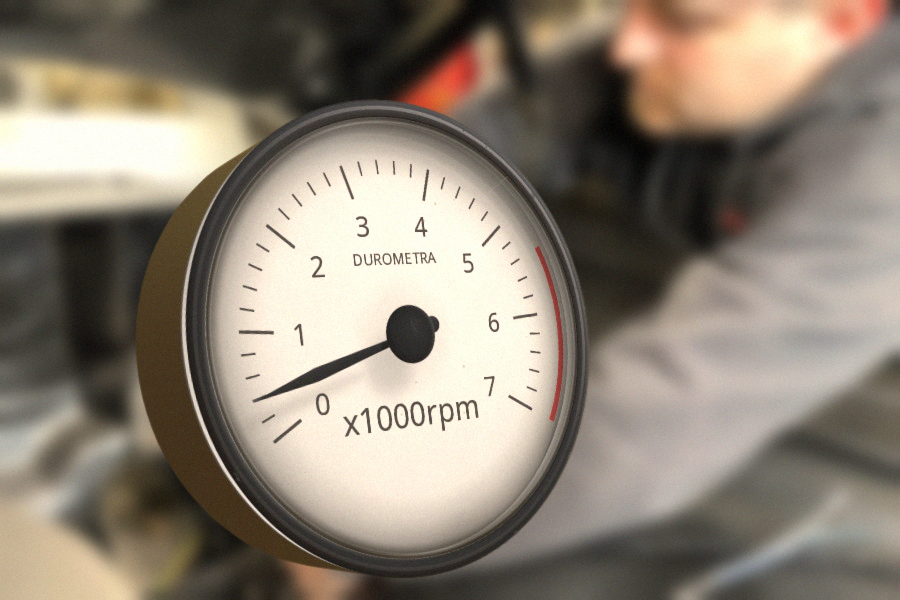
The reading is 400 rpm
